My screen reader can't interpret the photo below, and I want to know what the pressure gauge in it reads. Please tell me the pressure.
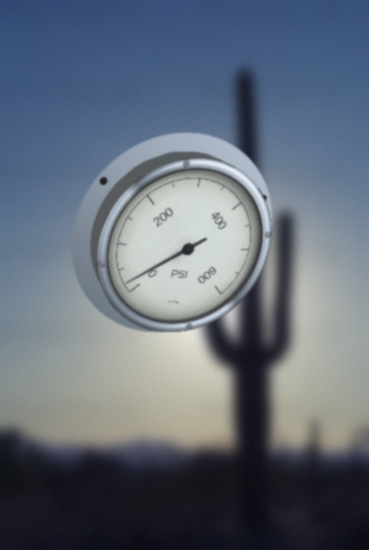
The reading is 25 psi
